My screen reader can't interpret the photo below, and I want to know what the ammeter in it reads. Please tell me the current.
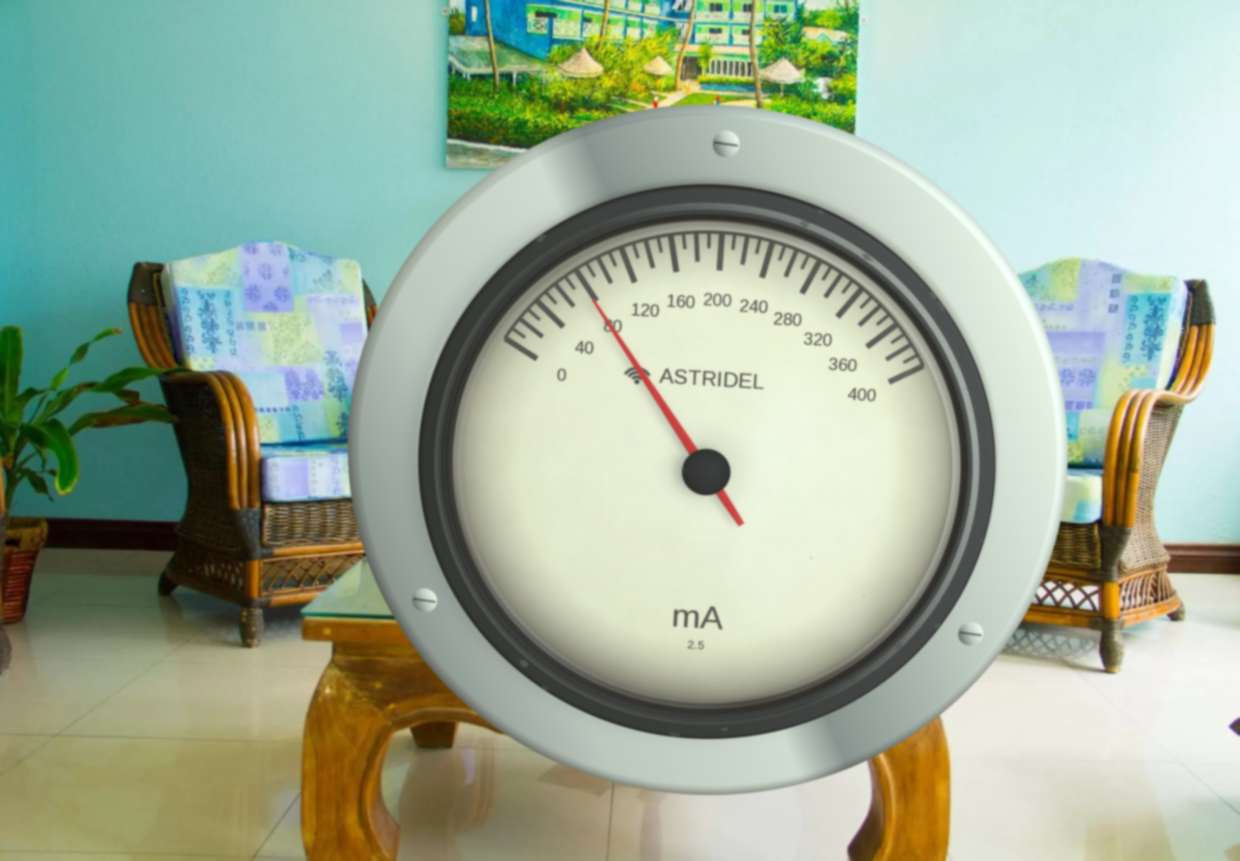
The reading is 80 mA
